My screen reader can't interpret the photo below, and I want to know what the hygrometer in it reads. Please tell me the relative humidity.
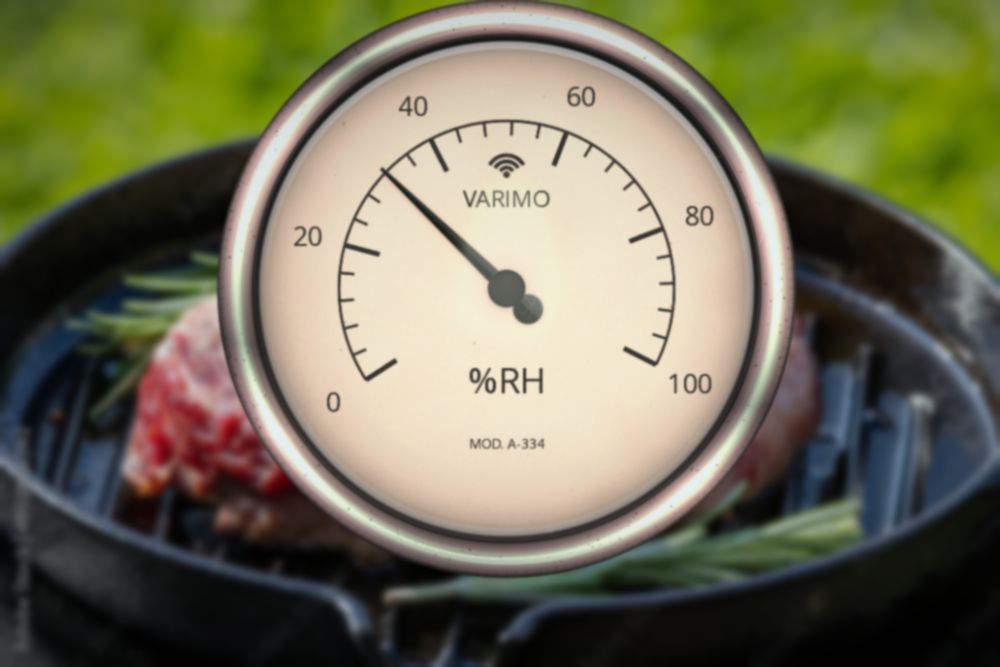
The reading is 32 %
